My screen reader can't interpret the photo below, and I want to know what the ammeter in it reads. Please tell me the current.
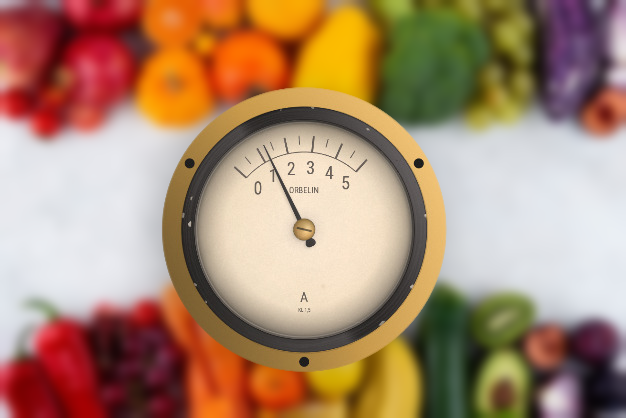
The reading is 1.25 A
